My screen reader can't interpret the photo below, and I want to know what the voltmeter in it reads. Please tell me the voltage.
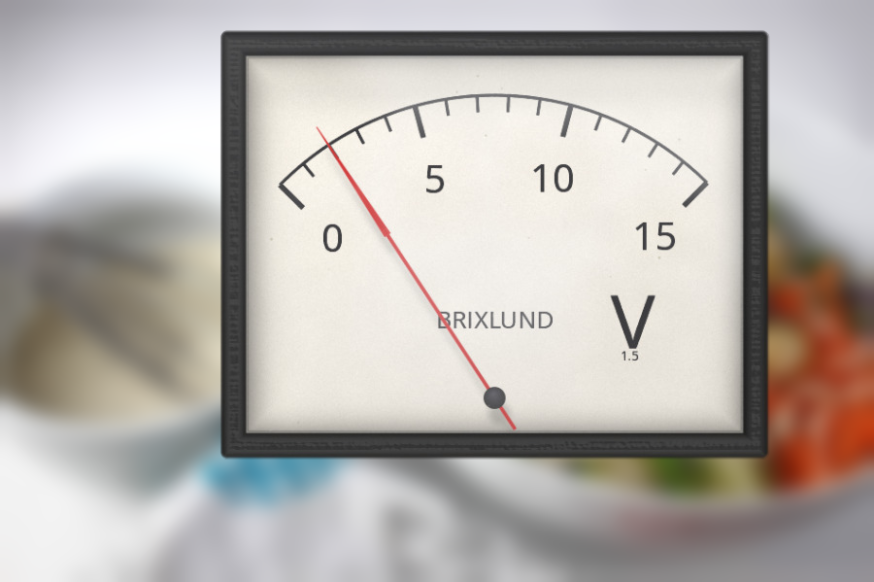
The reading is 2 V
